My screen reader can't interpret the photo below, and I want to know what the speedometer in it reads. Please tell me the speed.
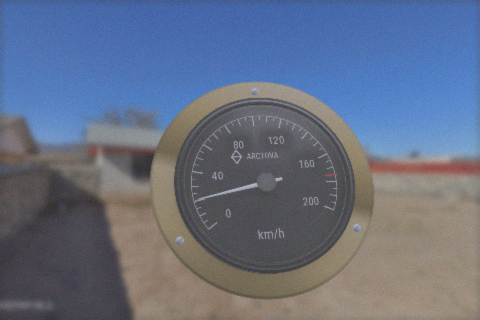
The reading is 20 km/h
